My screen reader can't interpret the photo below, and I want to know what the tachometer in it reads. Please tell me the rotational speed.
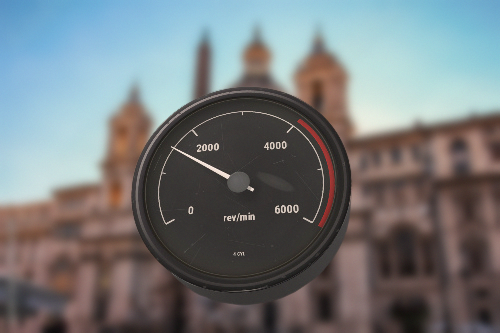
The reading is 1500 rpm
